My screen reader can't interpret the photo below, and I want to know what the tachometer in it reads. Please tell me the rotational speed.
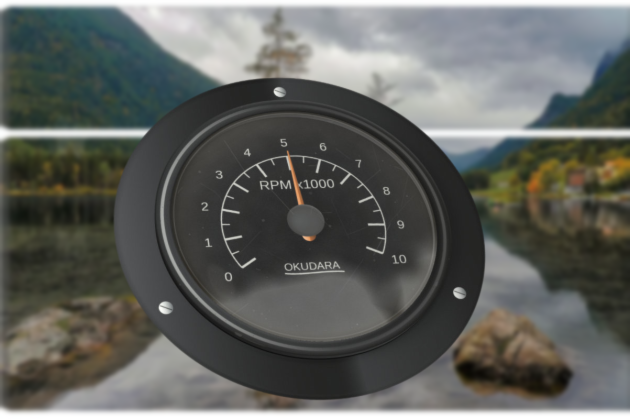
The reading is 5000 rpm
